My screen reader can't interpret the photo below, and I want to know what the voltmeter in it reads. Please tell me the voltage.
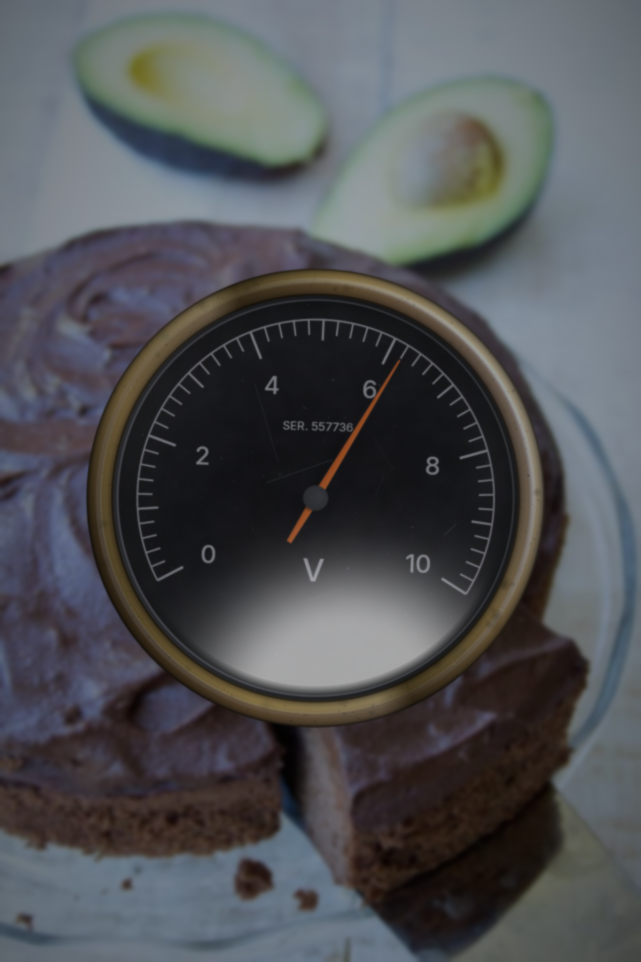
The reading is 6.2 V
